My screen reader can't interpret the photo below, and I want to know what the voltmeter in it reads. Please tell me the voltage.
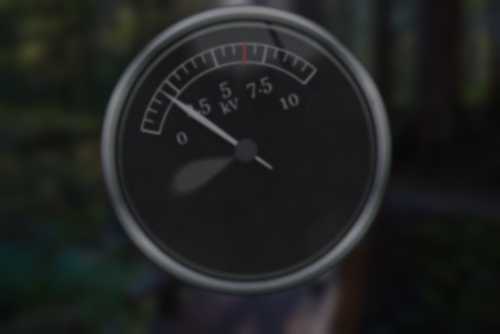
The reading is 2 kV
